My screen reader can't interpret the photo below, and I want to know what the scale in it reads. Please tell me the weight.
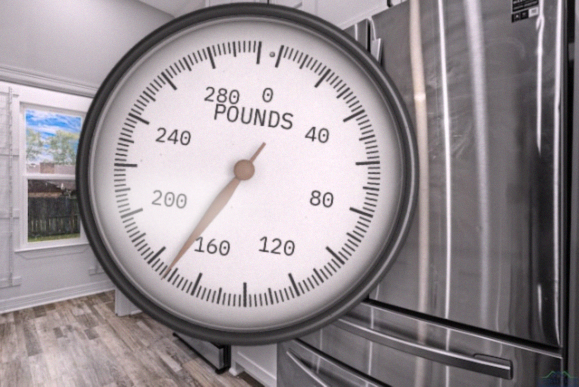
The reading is 172 lb
